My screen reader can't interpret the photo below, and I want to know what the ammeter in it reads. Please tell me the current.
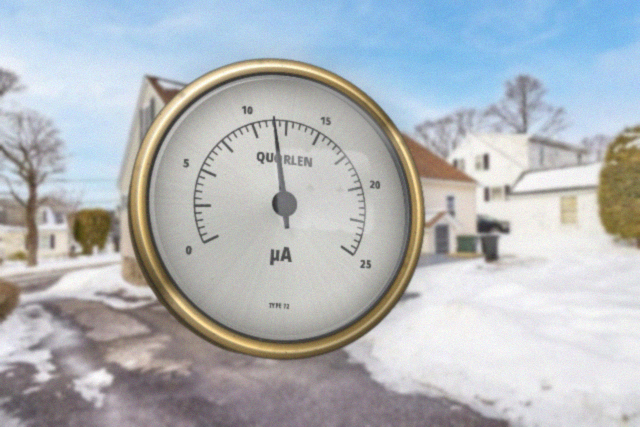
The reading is 11.5 µA
